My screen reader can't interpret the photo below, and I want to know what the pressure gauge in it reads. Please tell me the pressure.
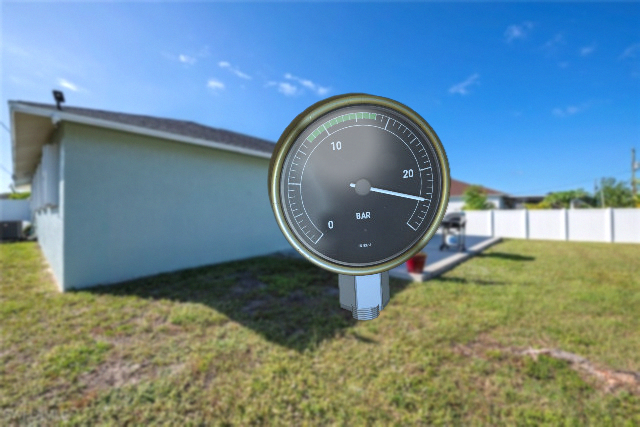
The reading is 22.5 bar
